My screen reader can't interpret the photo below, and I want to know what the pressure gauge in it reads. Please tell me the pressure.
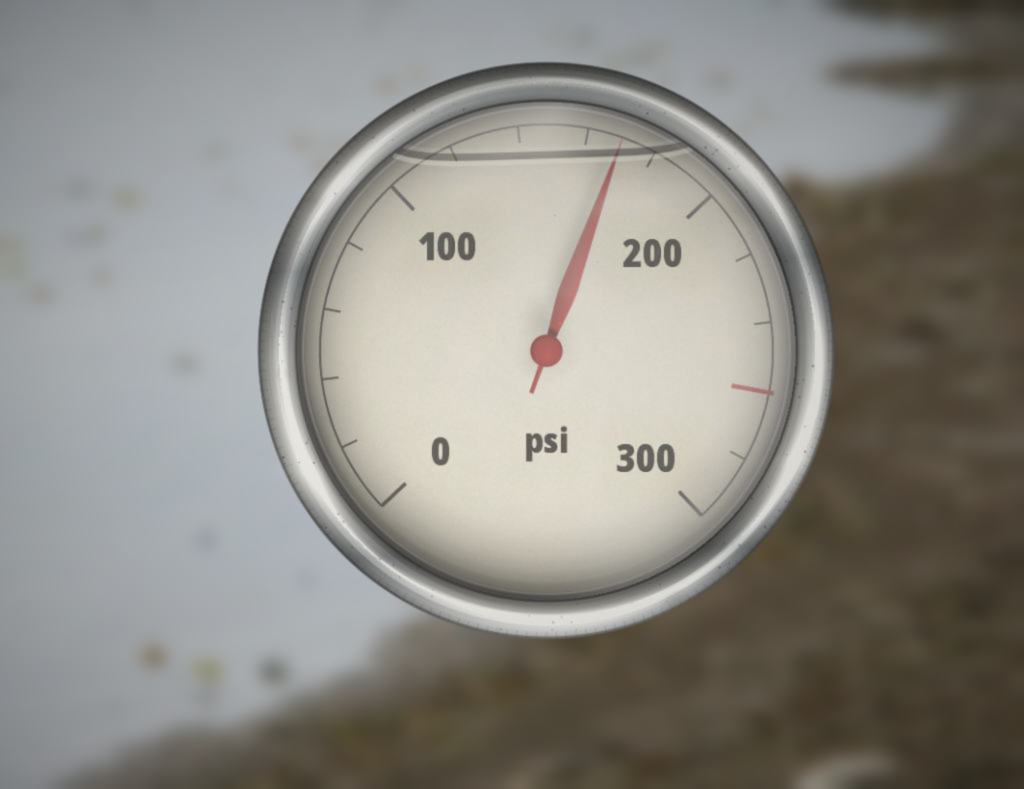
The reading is 170 psi
